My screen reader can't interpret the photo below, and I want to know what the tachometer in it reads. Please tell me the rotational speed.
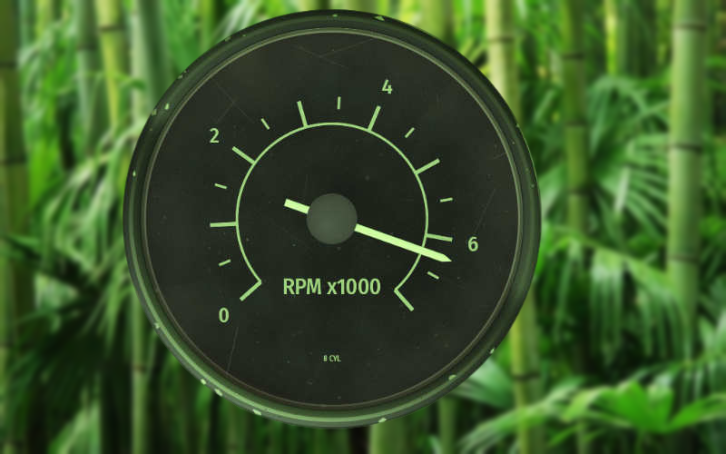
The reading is 6250 rpm
